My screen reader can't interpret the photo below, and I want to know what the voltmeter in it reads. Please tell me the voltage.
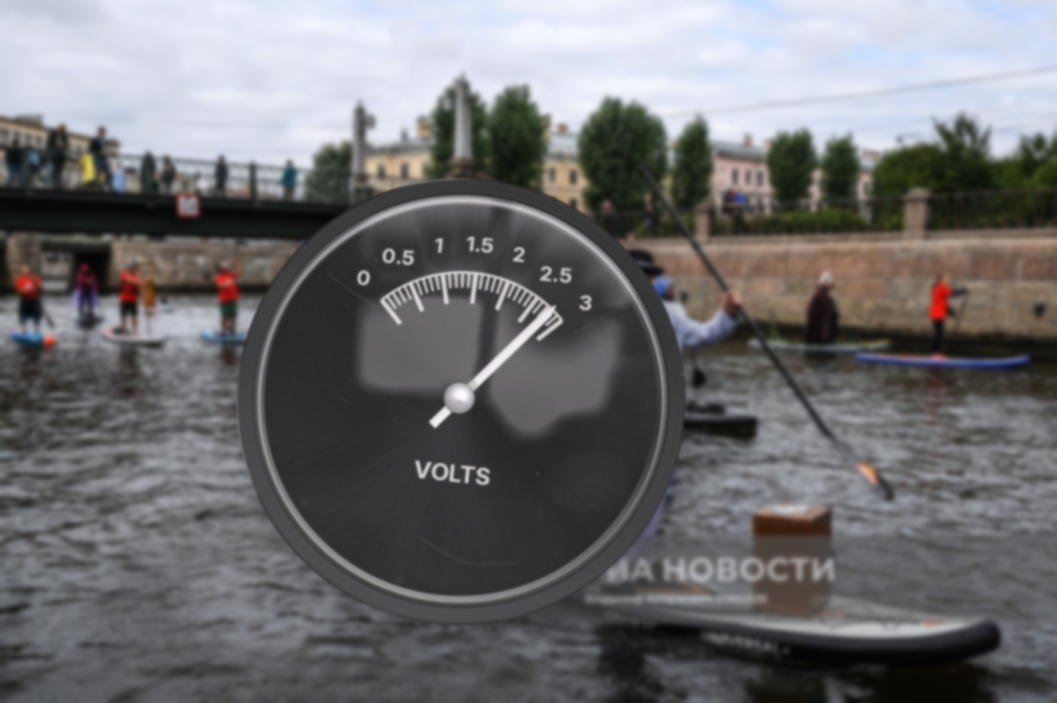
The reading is 2.8 V
